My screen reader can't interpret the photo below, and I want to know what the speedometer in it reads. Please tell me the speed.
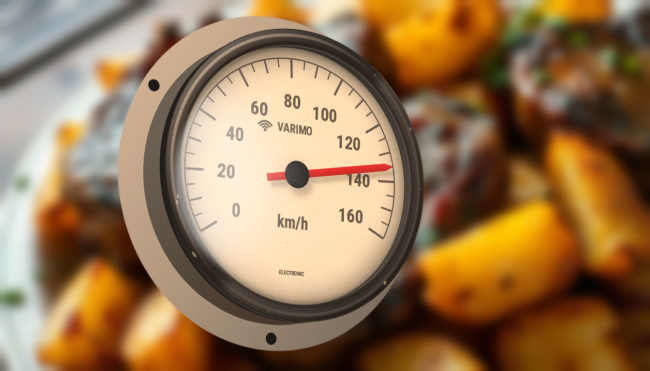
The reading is 135 km/h
